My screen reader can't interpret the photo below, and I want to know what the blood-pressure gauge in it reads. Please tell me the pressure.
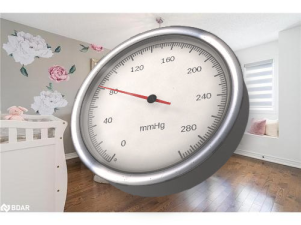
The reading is 80 mmHg
